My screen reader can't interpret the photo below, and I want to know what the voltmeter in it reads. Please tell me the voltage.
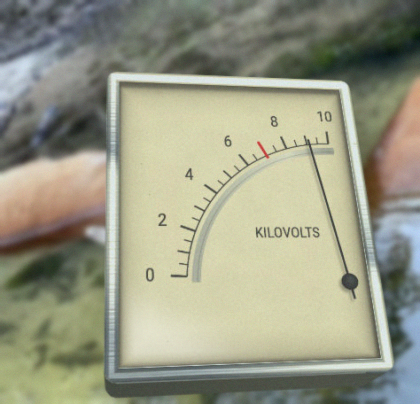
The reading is 9 kV
